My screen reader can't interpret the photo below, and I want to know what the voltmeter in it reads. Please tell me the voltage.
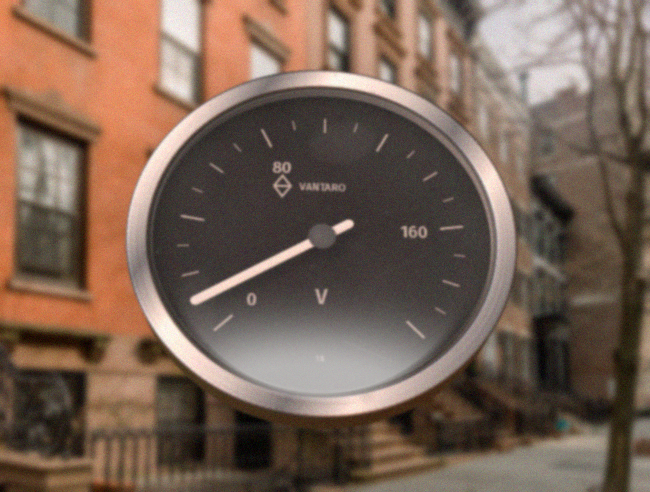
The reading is 10 V
